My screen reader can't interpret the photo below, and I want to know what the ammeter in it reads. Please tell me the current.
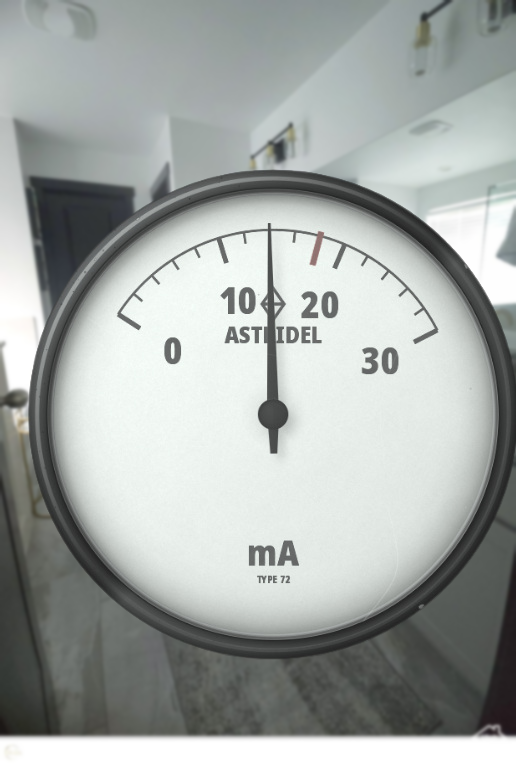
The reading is 14 mA
